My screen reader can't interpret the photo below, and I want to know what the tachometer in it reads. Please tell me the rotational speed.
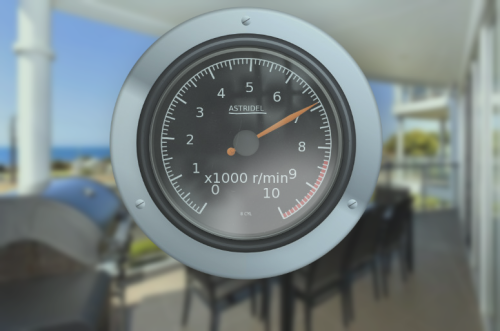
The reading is 6900 rpm
